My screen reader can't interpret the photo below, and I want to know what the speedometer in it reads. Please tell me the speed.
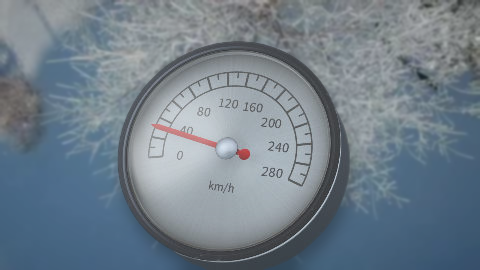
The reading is 30 km/h
